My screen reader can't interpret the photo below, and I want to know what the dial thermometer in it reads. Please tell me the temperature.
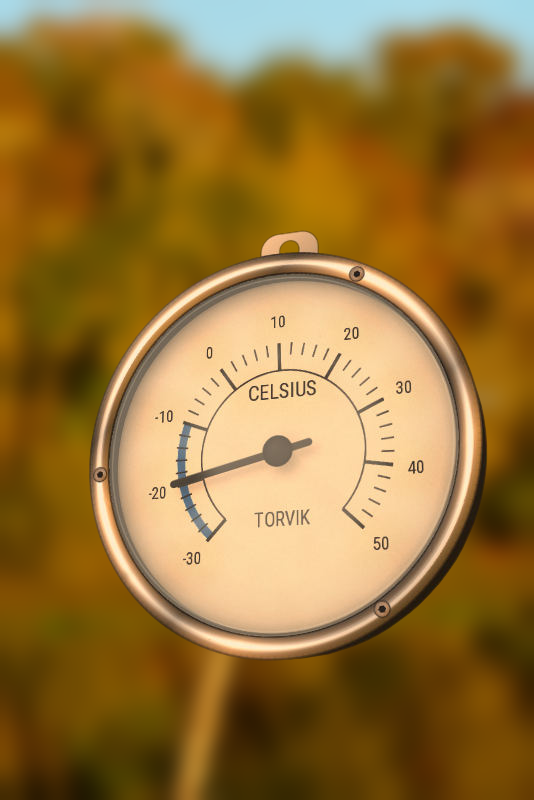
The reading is -20 °C
